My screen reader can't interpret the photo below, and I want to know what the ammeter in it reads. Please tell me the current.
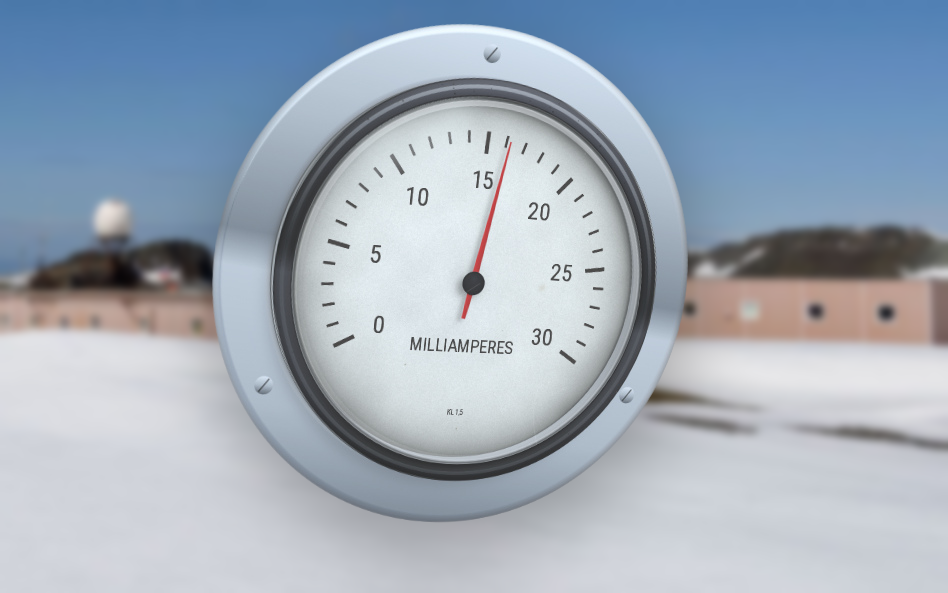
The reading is 16 mA
